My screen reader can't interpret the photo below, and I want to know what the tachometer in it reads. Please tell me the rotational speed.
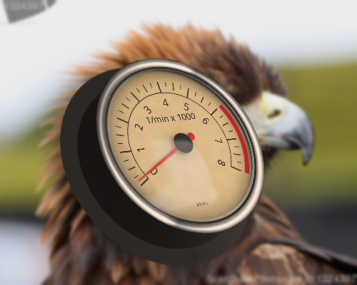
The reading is 125 rpm
